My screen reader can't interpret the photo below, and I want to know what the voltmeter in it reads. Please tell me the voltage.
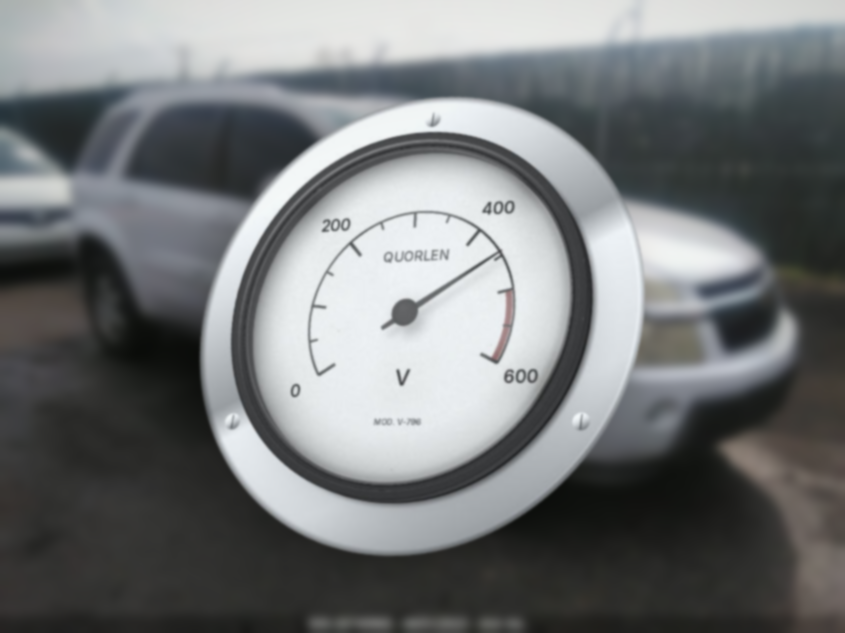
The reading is 450 V
